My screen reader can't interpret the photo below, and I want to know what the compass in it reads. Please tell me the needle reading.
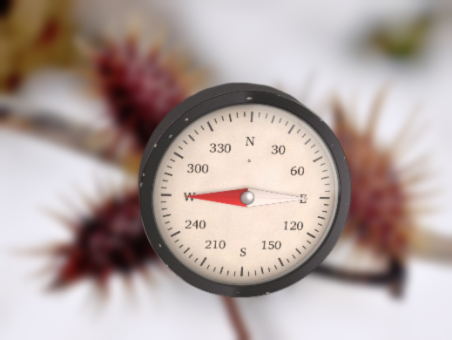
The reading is 270 °
